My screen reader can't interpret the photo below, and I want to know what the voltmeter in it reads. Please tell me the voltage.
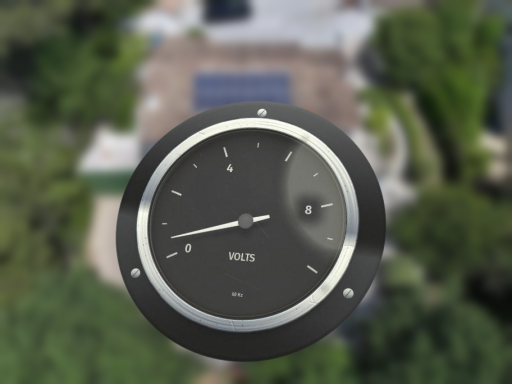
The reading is 0.5 V
